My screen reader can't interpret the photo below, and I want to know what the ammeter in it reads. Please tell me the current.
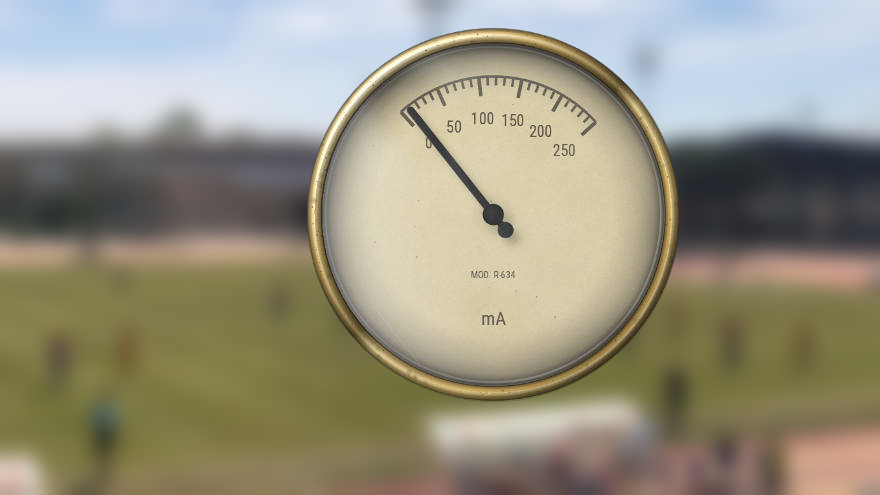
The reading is 10 mA
